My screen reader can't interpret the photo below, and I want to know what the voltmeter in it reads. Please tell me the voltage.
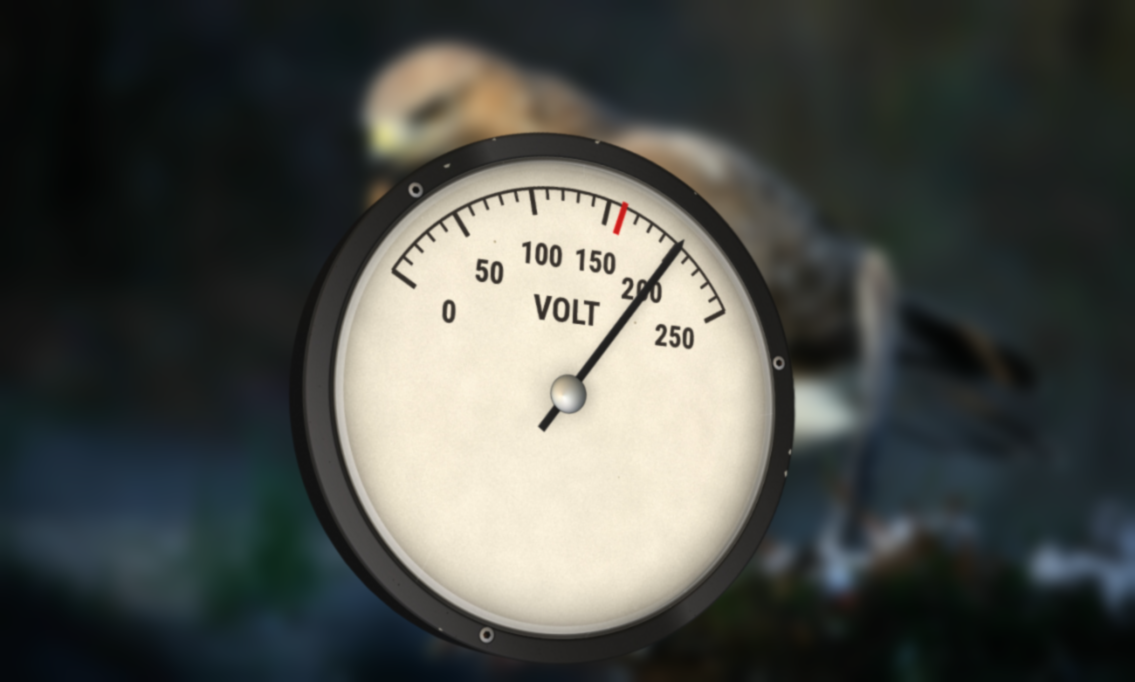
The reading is 200 V
